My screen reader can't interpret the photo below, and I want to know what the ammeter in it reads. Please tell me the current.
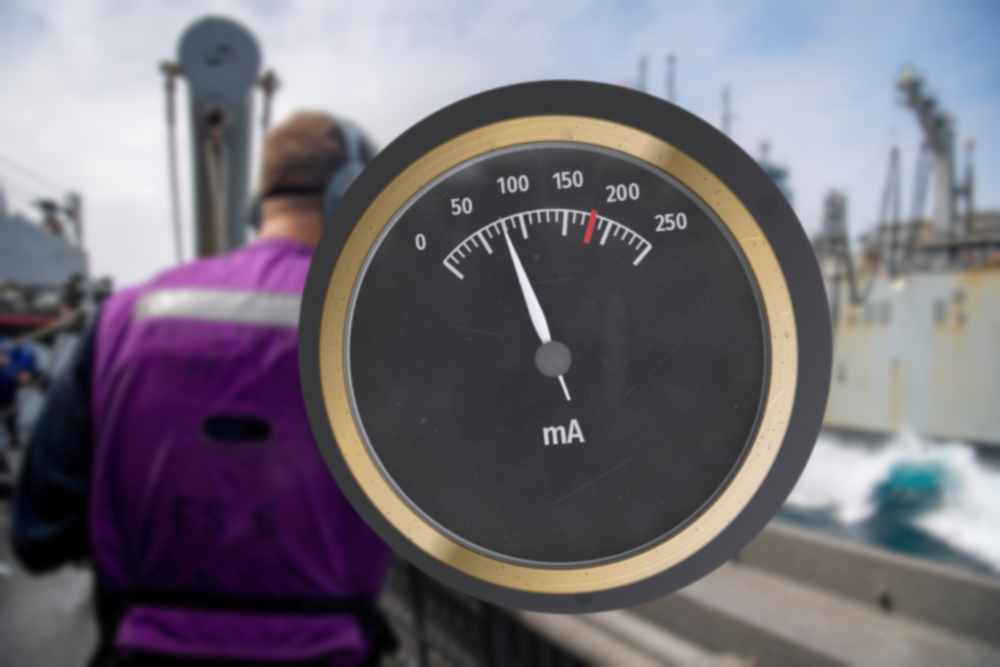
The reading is 80 mA
